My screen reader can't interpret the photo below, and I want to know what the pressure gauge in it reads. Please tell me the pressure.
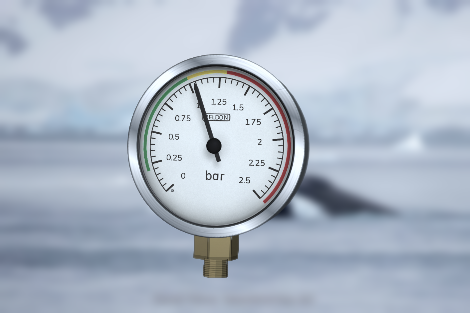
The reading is 1.05 bar
